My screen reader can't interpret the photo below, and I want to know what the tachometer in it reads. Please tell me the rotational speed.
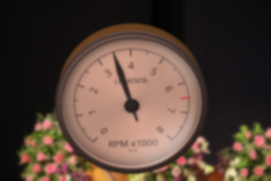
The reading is 3500 rpm
